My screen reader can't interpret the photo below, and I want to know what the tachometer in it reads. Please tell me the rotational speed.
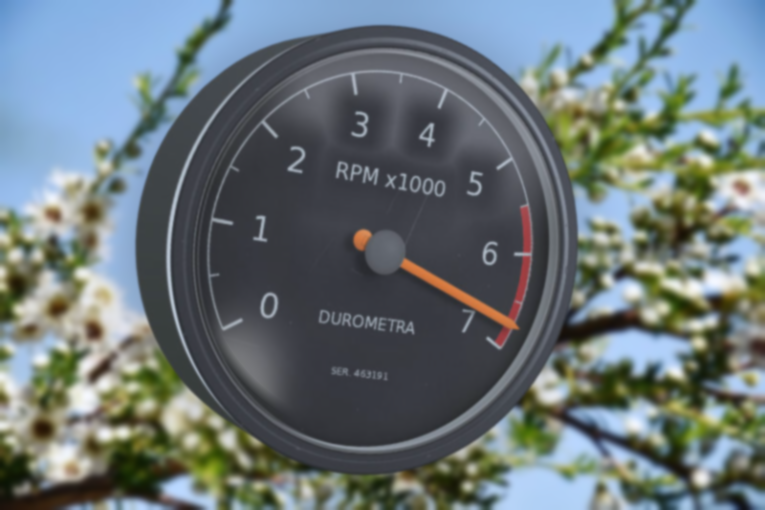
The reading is 6750 rpm
